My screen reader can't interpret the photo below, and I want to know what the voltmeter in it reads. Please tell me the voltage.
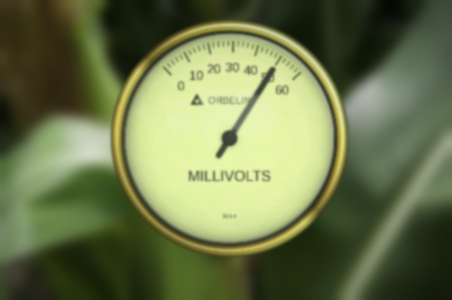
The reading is 50 mV
